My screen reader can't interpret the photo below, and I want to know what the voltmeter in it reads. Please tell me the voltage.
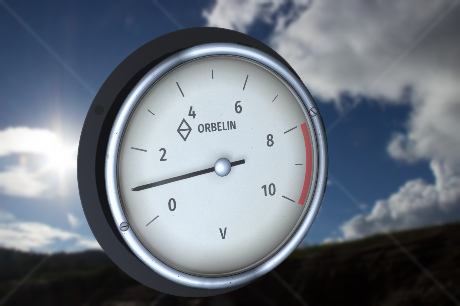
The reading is 1 V
